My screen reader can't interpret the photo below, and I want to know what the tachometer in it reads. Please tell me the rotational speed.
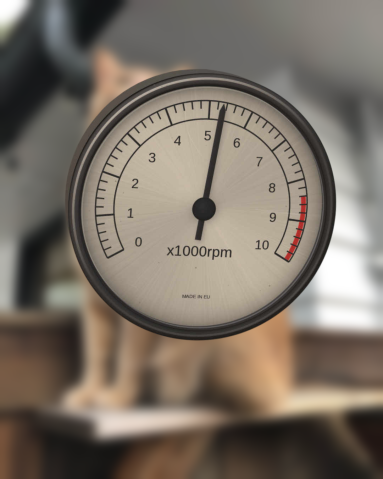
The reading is 5300 rpm
